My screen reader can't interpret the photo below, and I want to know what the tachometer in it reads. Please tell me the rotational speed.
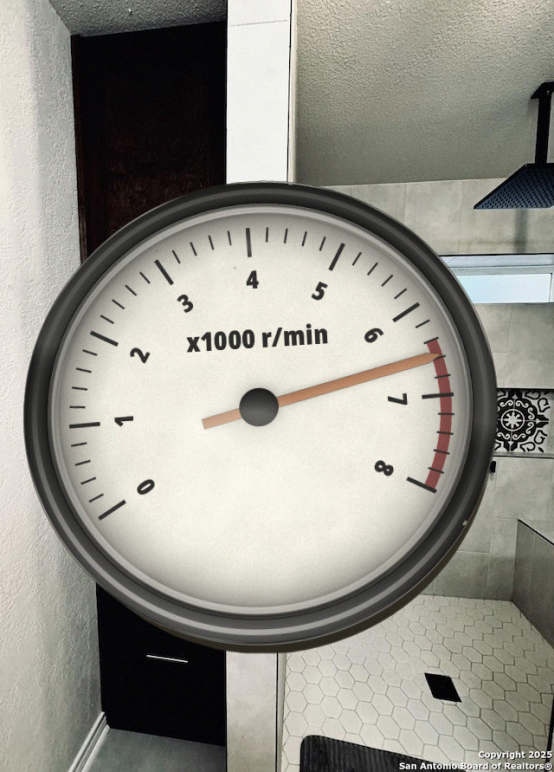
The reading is 6600 rpm
